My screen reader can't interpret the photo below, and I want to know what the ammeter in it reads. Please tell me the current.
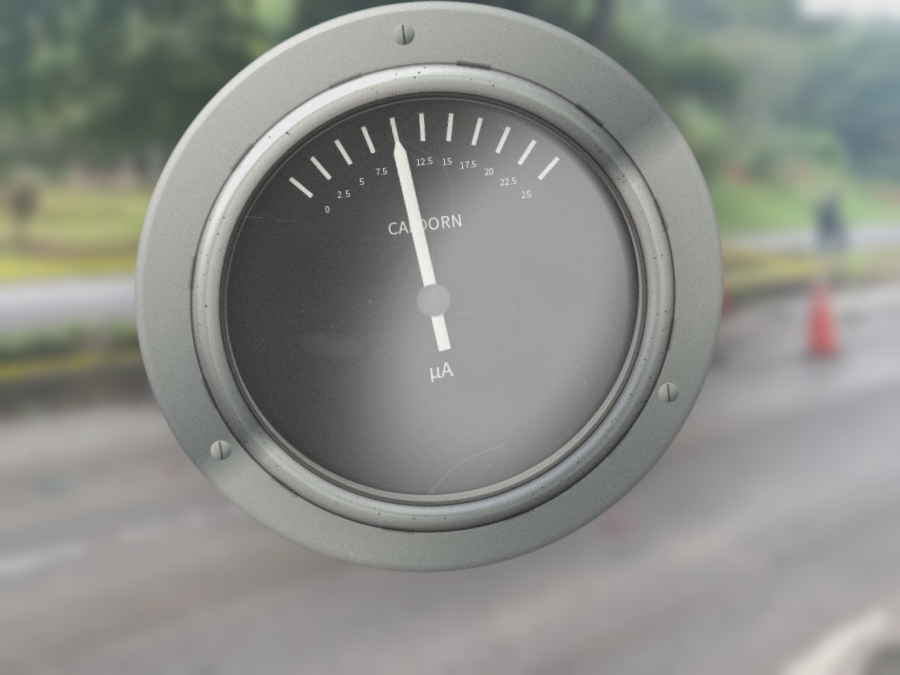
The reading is 10 µA
